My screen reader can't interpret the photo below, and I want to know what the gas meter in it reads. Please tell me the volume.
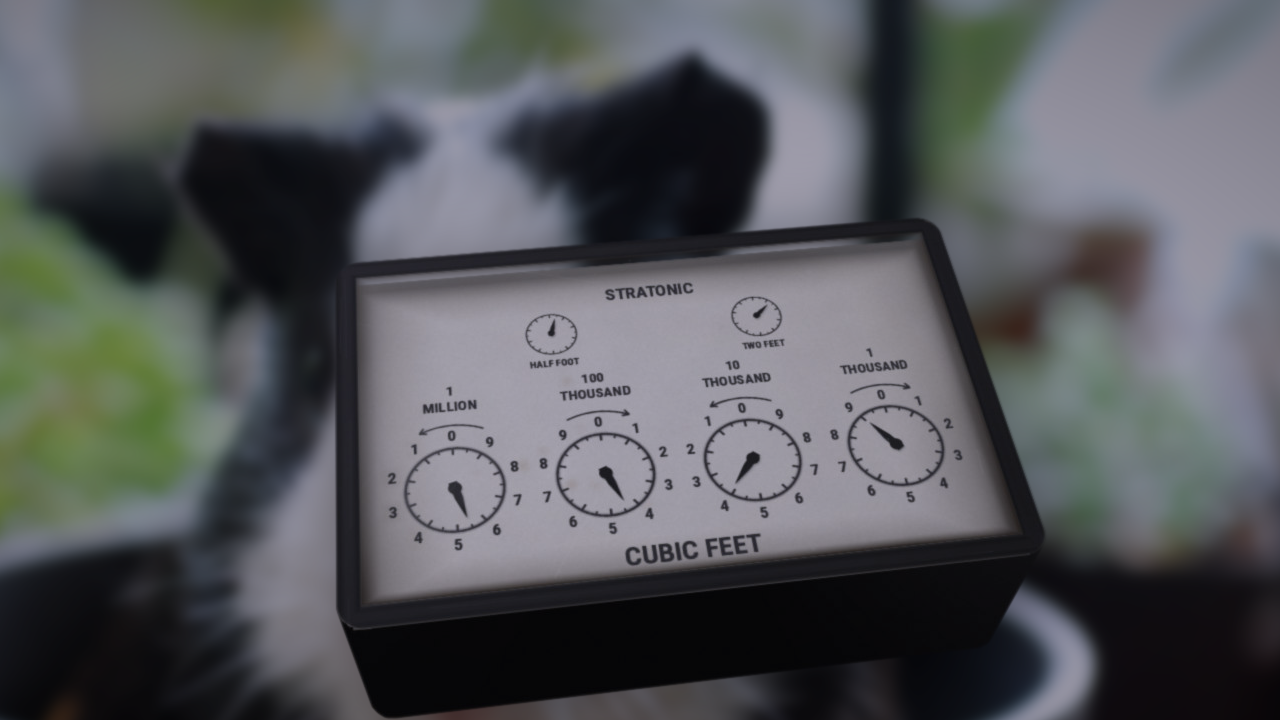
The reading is 543900 ft³
